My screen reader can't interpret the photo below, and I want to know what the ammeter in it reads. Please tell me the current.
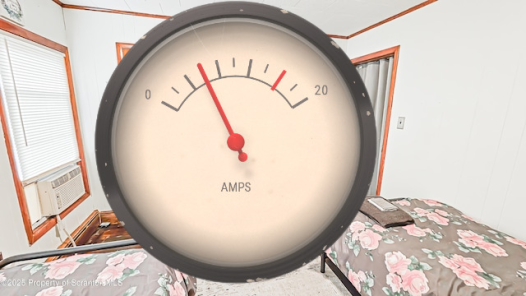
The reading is 6 A
